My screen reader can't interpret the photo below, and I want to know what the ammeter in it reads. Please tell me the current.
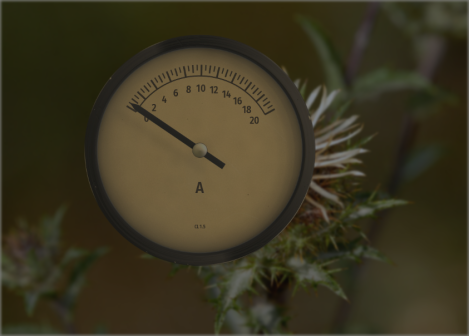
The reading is 0.5 A
